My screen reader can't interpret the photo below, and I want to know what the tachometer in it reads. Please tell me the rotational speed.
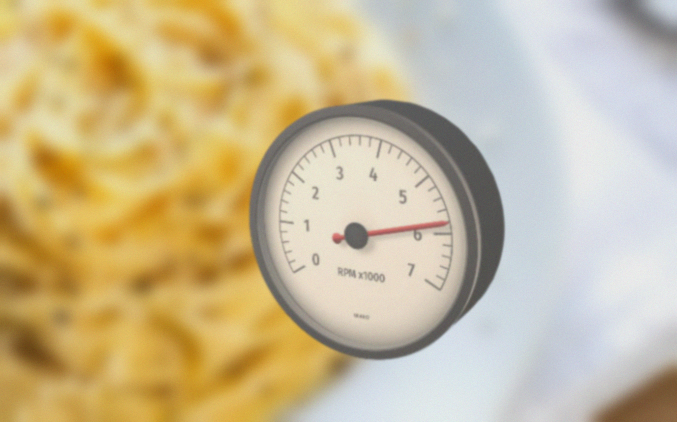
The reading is 5800 rpm
